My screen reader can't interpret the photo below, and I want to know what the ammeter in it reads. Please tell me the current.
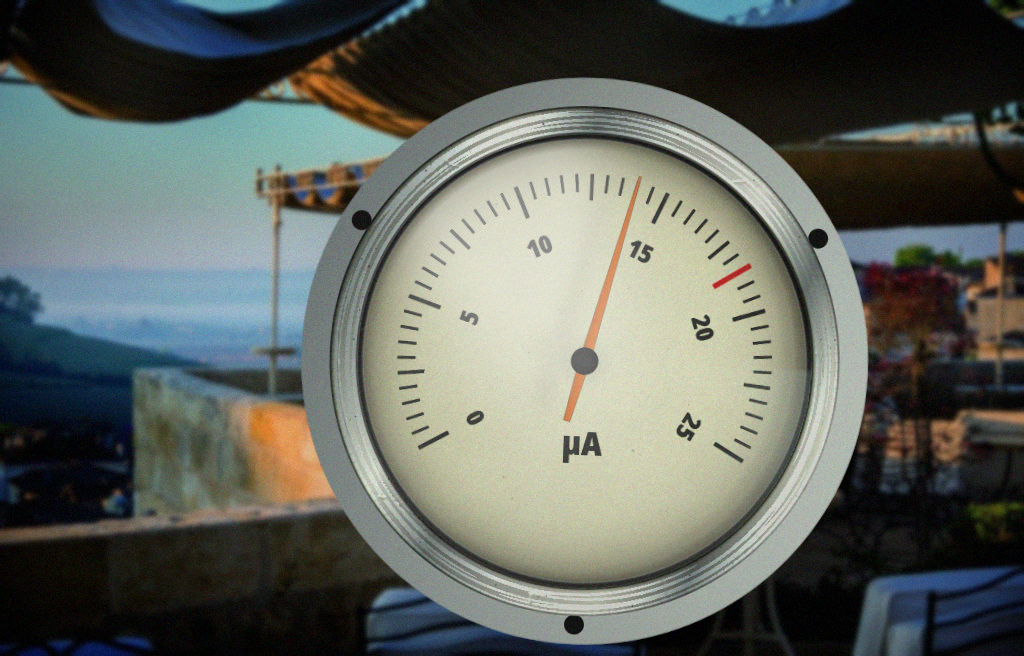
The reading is 14 µA
